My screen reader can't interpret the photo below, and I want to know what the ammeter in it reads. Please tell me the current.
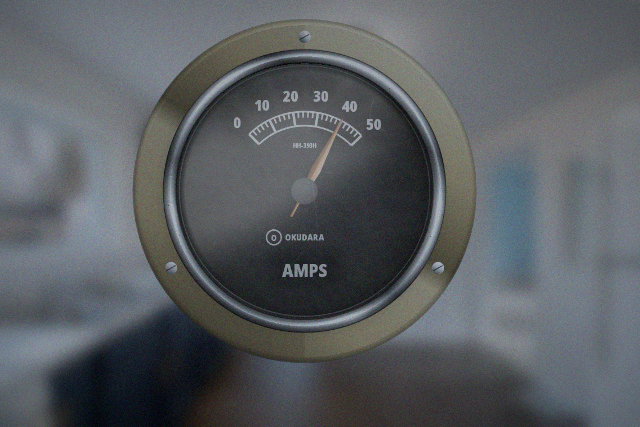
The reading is 40 A
